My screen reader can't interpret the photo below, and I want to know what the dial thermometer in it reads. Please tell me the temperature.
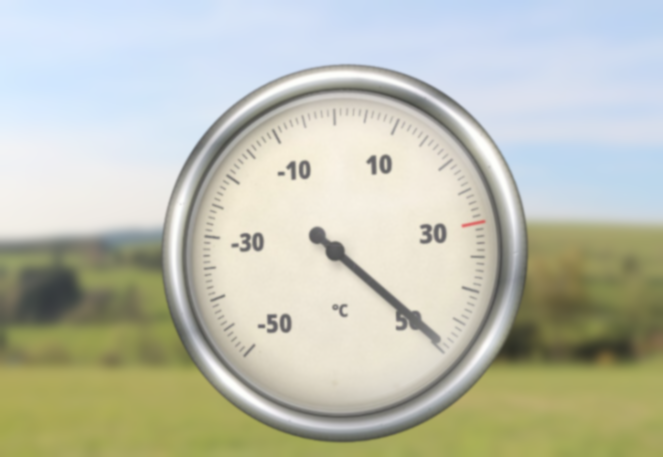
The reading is 49 °C
